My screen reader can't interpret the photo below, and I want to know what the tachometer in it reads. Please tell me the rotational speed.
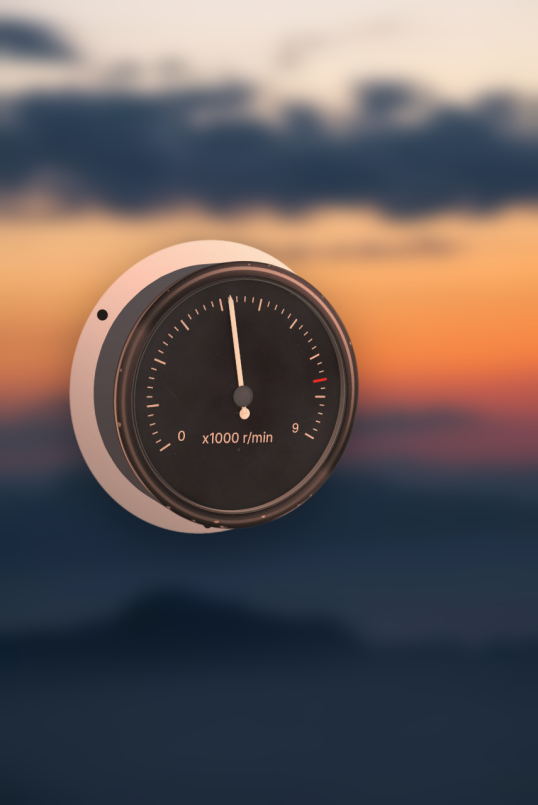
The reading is 4200 rpm
